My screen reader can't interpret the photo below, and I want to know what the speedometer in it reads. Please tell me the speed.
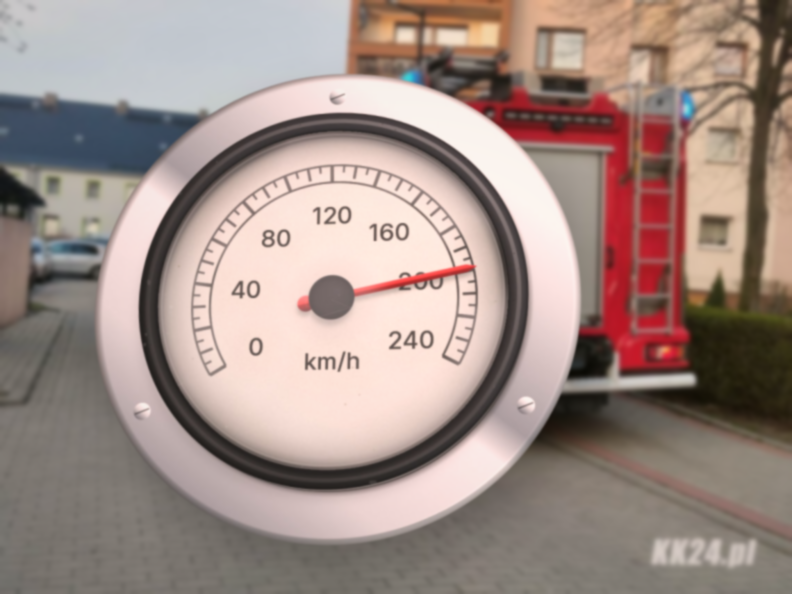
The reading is 200 km/h
